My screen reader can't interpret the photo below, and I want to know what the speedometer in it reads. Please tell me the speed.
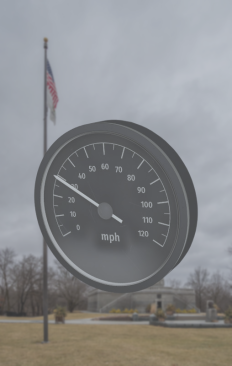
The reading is 30 mph
